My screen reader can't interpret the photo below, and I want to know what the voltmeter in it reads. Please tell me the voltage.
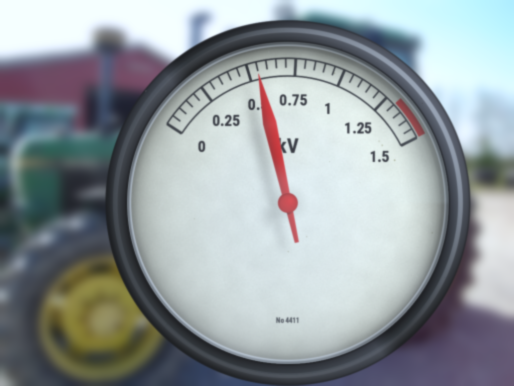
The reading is 0.55 kV
